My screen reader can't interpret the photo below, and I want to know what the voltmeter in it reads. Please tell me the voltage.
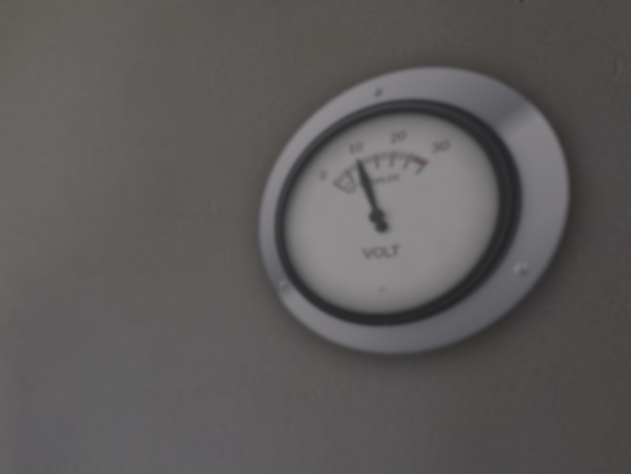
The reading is 10 V
